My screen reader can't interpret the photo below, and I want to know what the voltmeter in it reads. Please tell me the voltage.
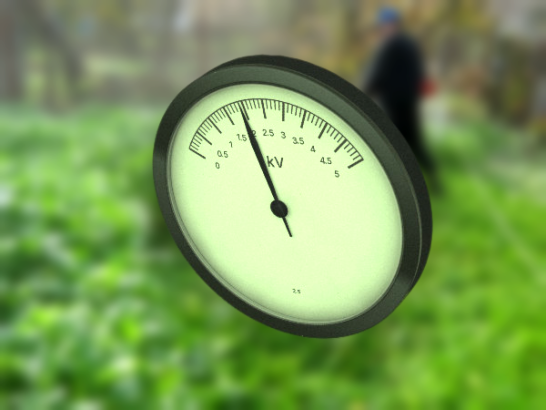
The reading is 2 kV
